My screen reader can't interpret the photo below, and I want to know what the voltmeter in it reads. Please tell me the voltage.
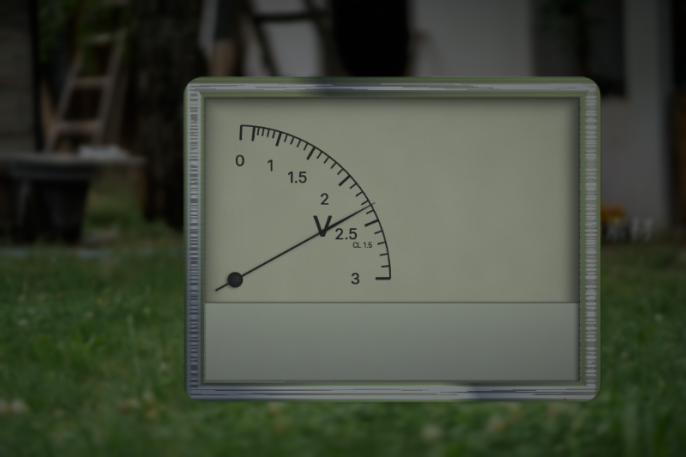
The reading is 2.35 V
